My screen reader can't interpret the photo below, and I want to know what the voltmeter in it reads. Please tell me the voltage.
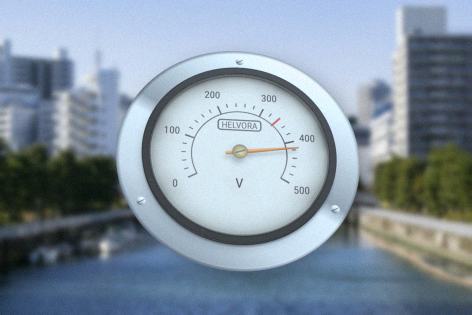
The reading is 420 V
